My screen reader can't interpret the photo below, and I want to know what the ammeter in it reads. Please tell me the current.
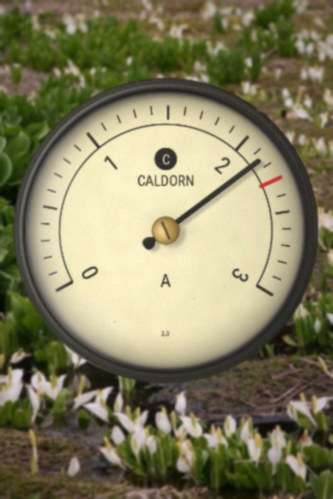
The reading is 2.15 A
